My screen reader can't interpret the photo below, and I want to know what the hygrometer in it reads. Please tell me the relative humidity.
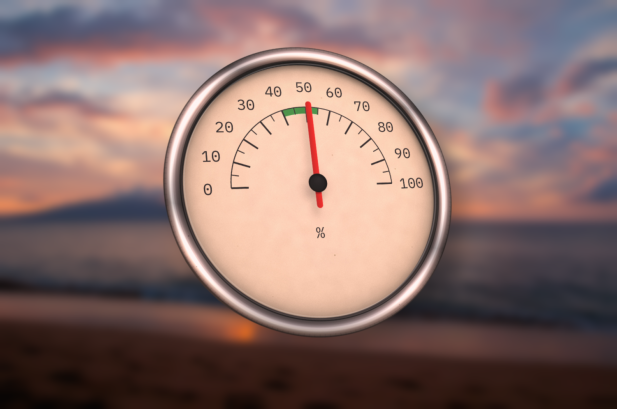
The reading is 50 %
